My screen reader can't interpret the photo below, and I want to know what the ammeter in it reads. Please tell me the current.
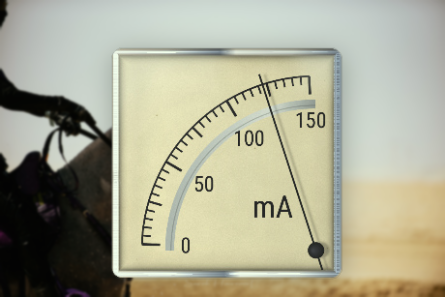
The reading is 122.5 mA
